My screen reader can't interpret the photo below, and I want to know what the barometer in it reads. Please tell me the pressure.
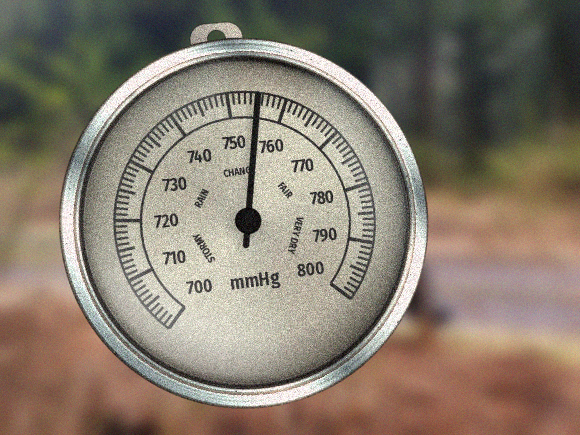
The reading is 755 mmHg
